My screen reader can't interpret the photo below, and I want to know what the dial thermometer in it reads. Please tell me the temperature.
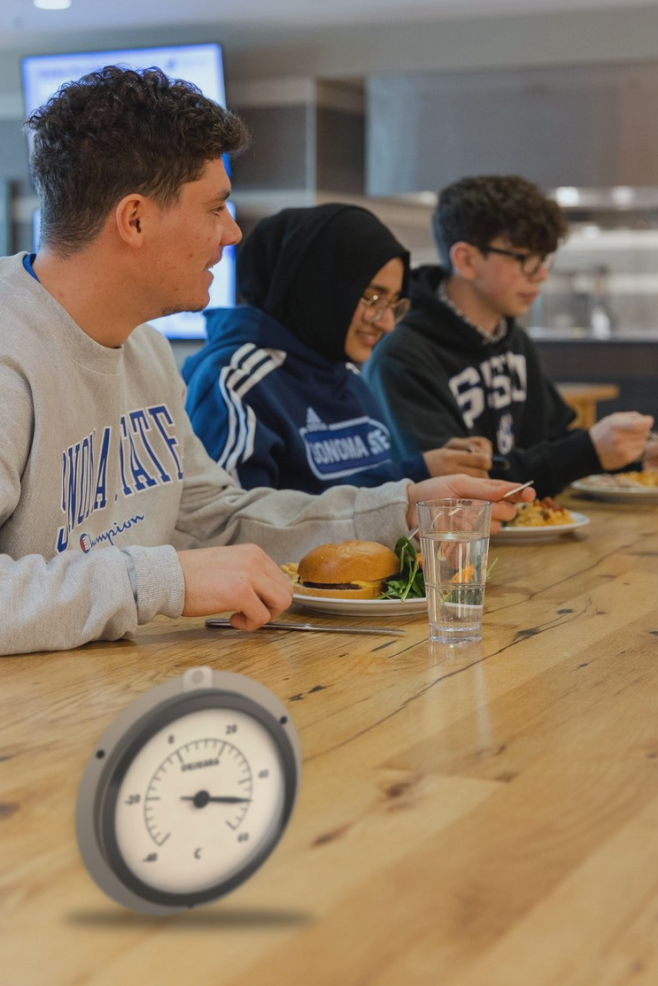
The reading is 48 °C
